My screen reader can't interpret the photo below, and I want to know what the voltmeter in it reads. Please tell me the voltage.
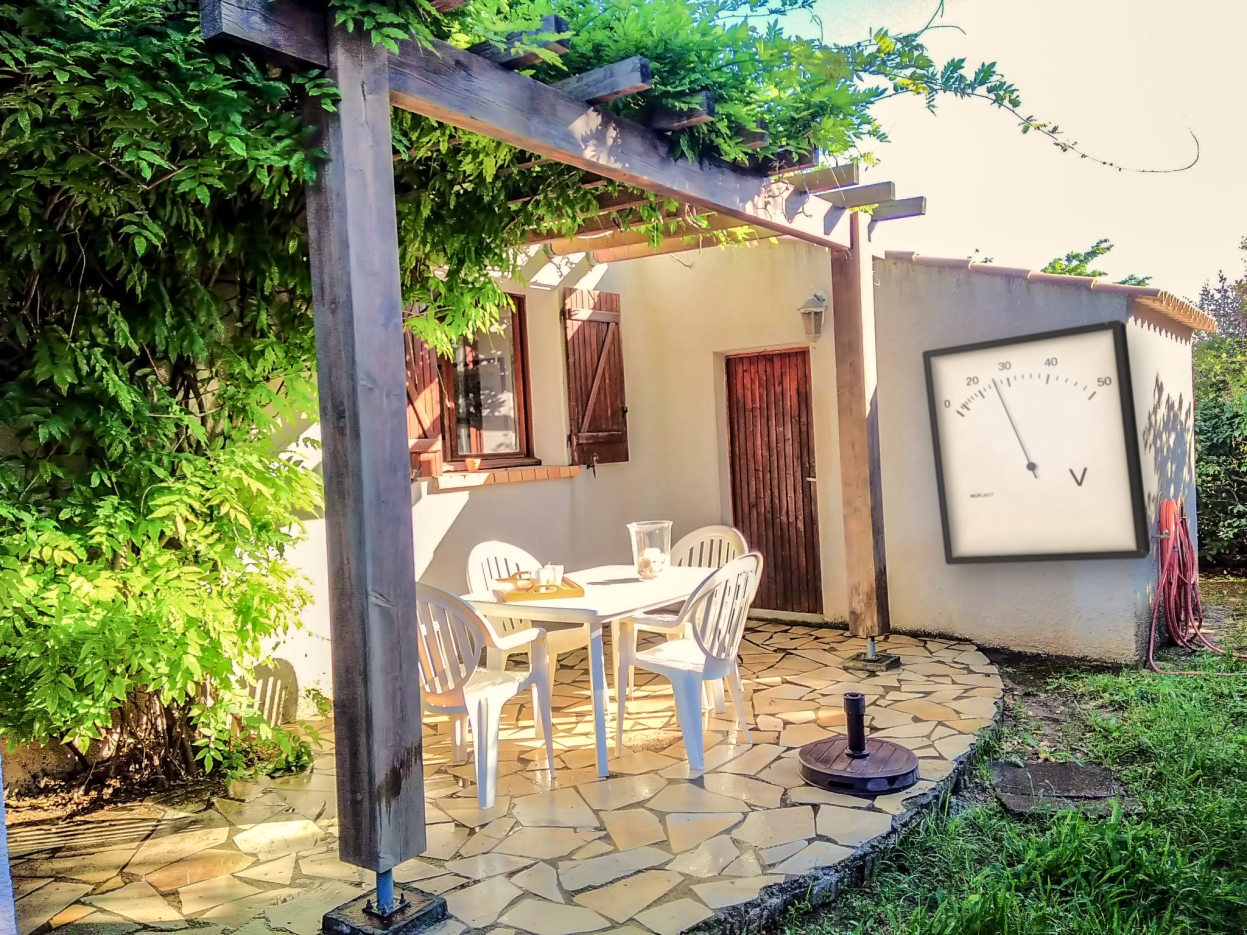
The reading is 26 V
